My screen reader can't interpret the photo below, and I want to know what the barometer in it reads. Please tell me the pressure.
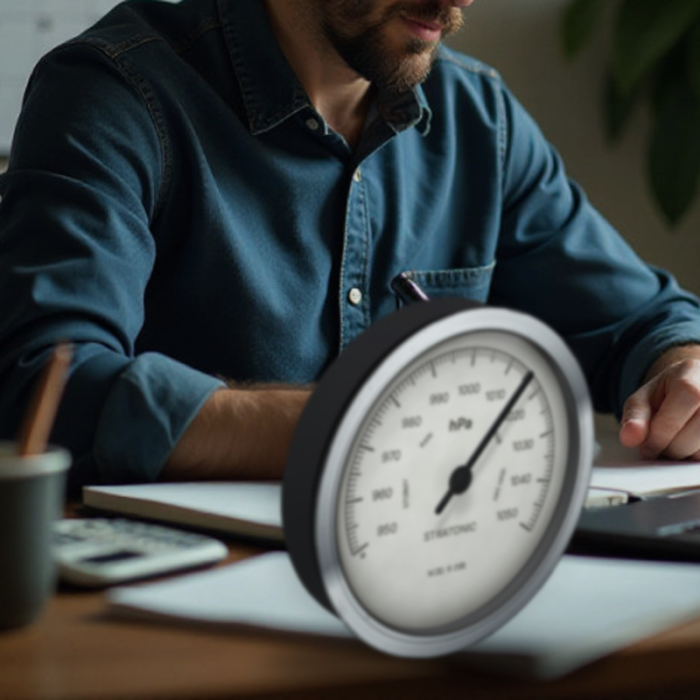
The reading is 1015 hPa
